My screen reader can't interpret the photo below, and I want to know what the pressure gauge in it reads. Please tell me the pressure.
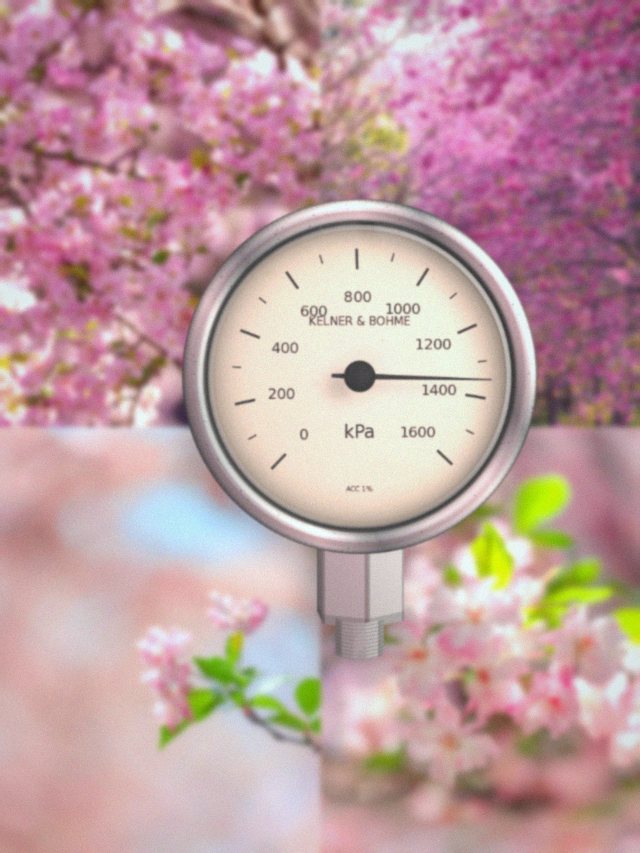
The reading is 1350 kPa
